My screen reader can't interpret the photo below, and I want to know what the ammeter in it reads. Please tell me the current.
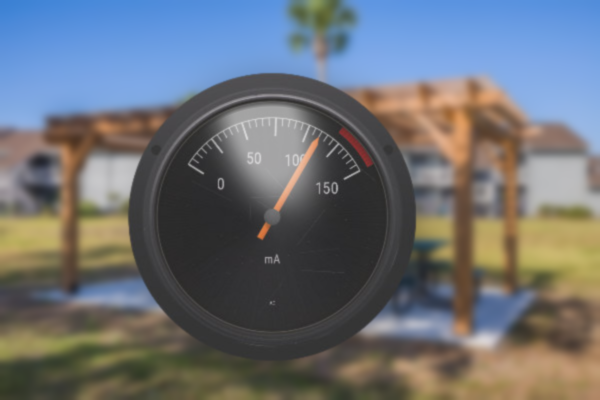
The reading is 110 mA
